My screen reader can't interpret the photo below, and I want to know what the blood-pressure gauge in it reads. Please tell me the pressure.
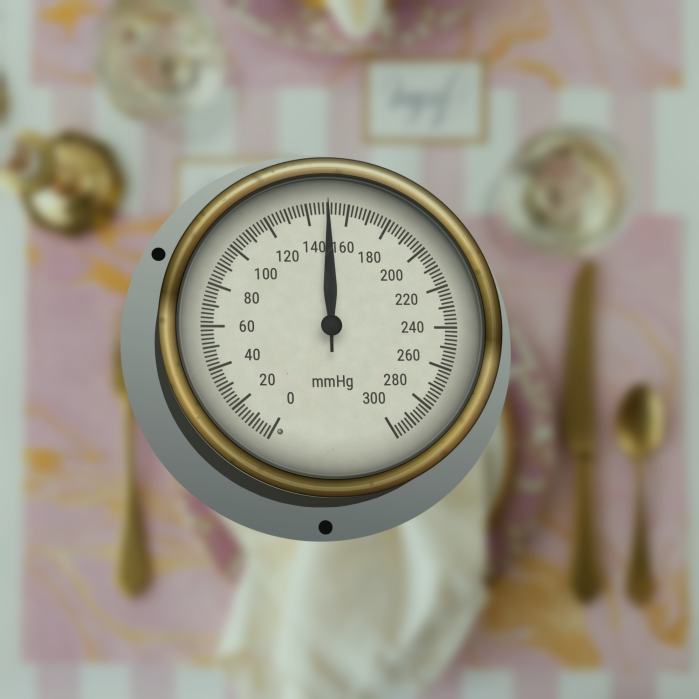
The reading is 150 mmHg
